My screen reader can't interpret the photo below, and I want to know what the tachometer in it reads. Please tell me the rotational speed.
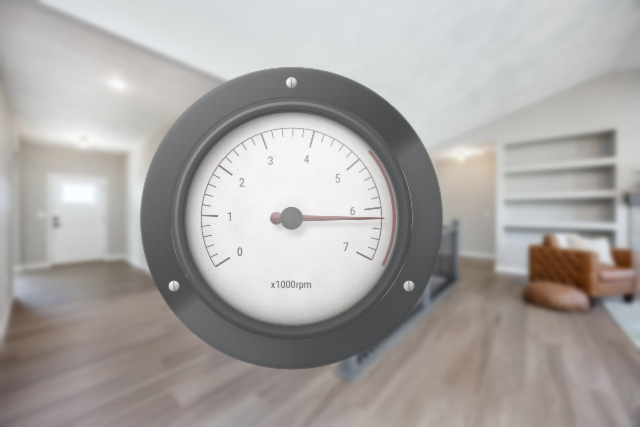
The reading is 6200 rpm
